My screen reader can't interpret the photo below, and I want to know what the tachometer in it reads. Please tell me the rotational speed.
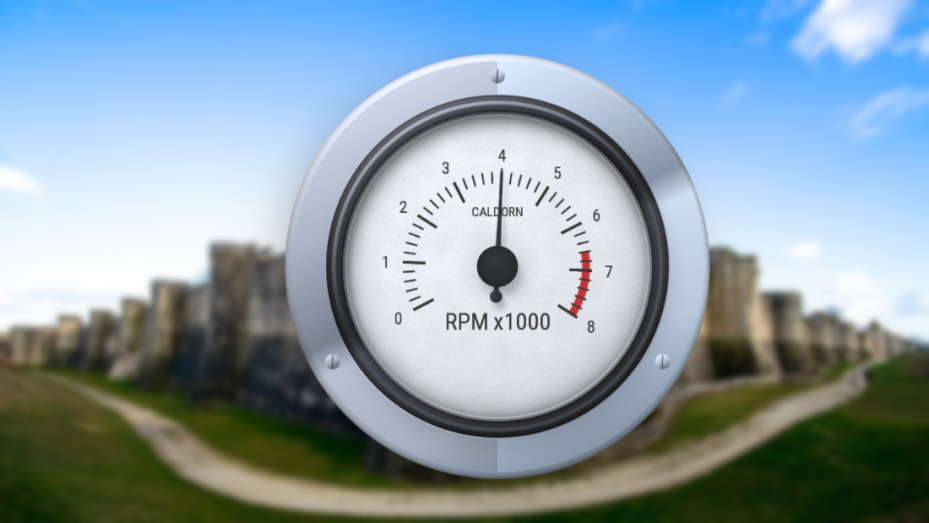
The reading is 4000 rpm
